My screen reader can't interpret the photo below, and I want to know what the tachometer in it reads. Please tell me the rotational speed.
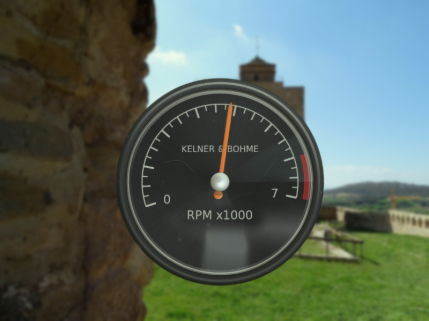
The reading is 3875 rpm
